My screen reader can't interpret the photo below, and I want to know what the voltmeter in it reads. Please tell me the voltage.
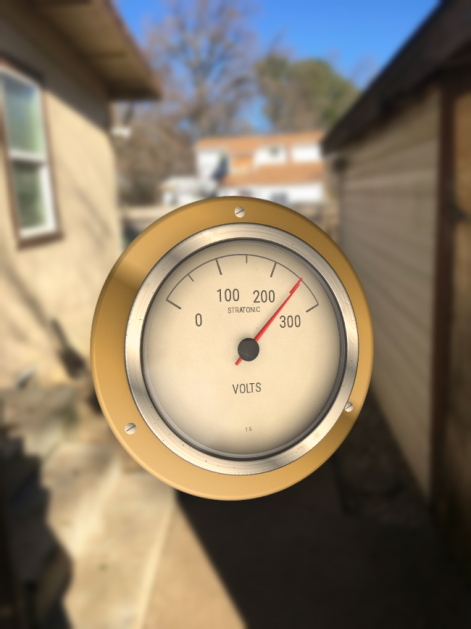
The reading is 250 V
